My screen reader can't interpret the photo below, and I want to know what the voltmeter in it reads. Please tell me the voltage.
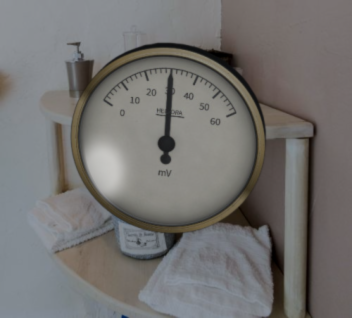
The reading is 30 mV
